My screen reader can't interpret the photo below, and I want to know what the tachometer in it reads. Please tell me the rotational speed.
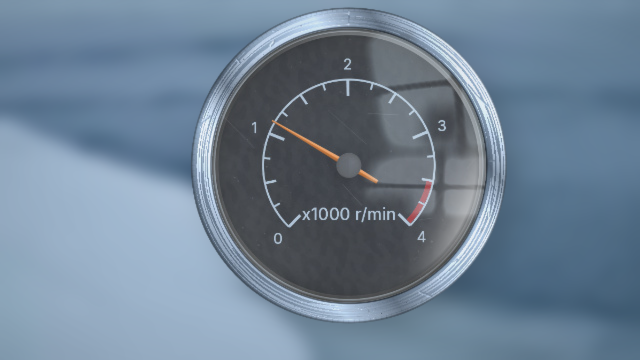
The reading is 1125 rpm
